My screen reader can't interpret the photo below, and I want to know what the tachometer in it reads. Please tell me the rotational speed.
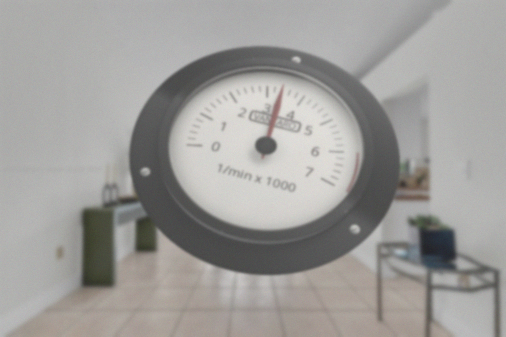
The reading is 3400 rpm
